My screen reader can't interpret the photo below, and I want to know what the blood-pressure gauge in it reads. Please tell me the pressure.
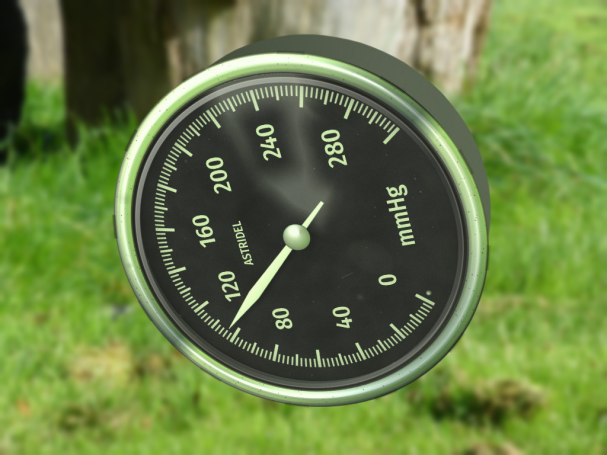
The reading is 104 mmHg
